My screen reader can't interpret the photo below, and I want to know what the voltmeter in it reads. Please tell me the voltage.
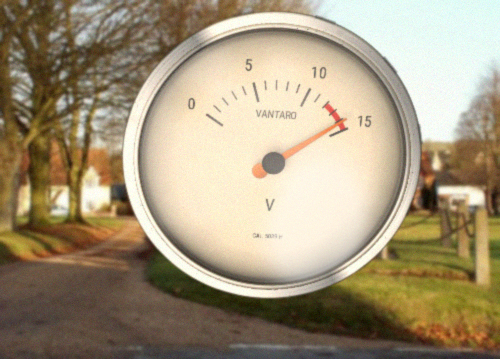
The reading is 14 V
